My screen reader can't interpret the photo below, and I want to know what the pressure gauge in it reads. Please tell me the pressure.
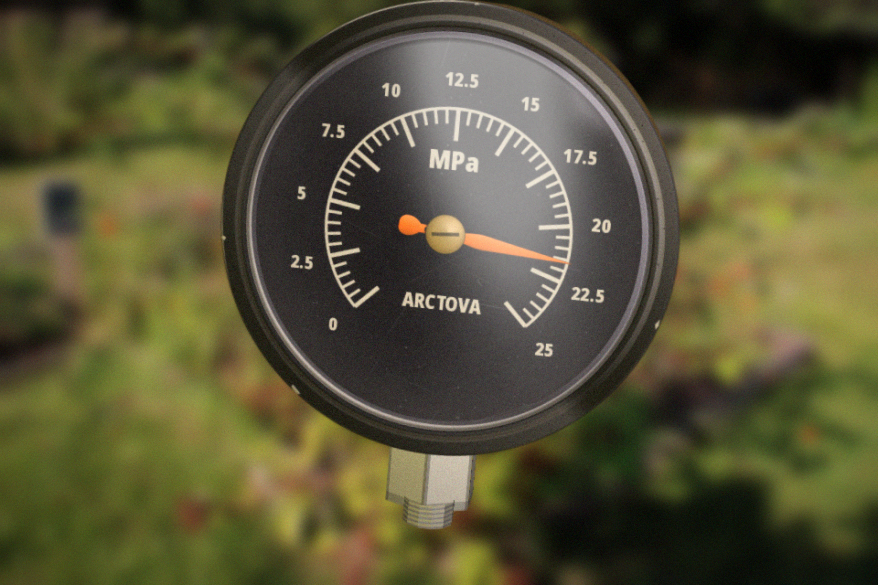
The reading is 21.5 MPa
